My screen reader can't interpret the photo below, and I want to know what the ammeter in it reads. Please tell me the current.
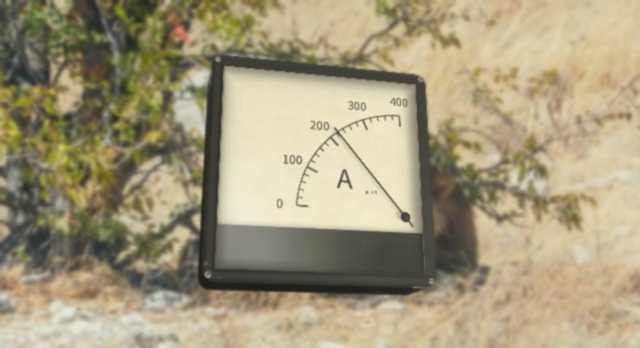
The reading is 220 A
